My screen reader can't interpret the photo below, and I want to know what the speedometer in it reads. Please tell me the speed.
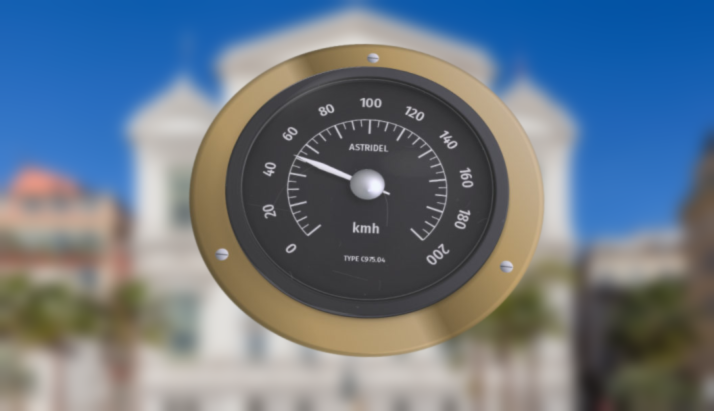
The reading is 50 km/h
